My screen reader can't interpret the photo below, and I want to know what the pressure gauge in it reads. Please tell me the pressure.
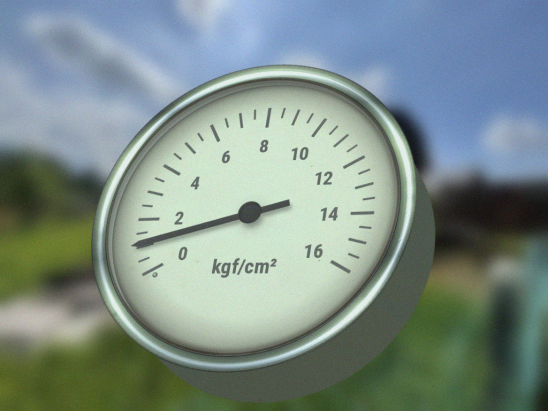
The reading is 1 kg/cm²
